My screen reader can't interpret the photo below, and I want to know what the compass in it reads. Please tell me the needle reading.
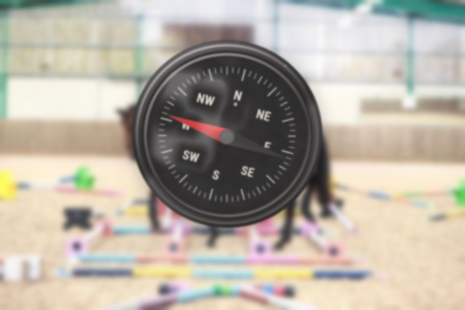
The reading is 275 °
